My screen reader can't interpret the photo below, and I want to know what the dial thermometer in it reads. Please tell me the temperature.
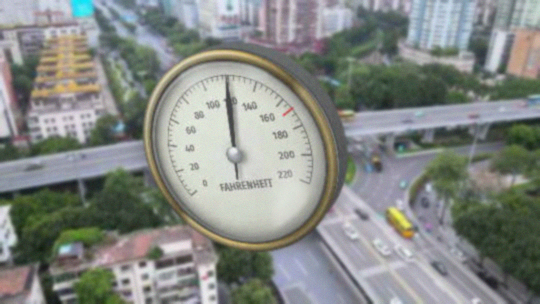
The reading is 120 °F
